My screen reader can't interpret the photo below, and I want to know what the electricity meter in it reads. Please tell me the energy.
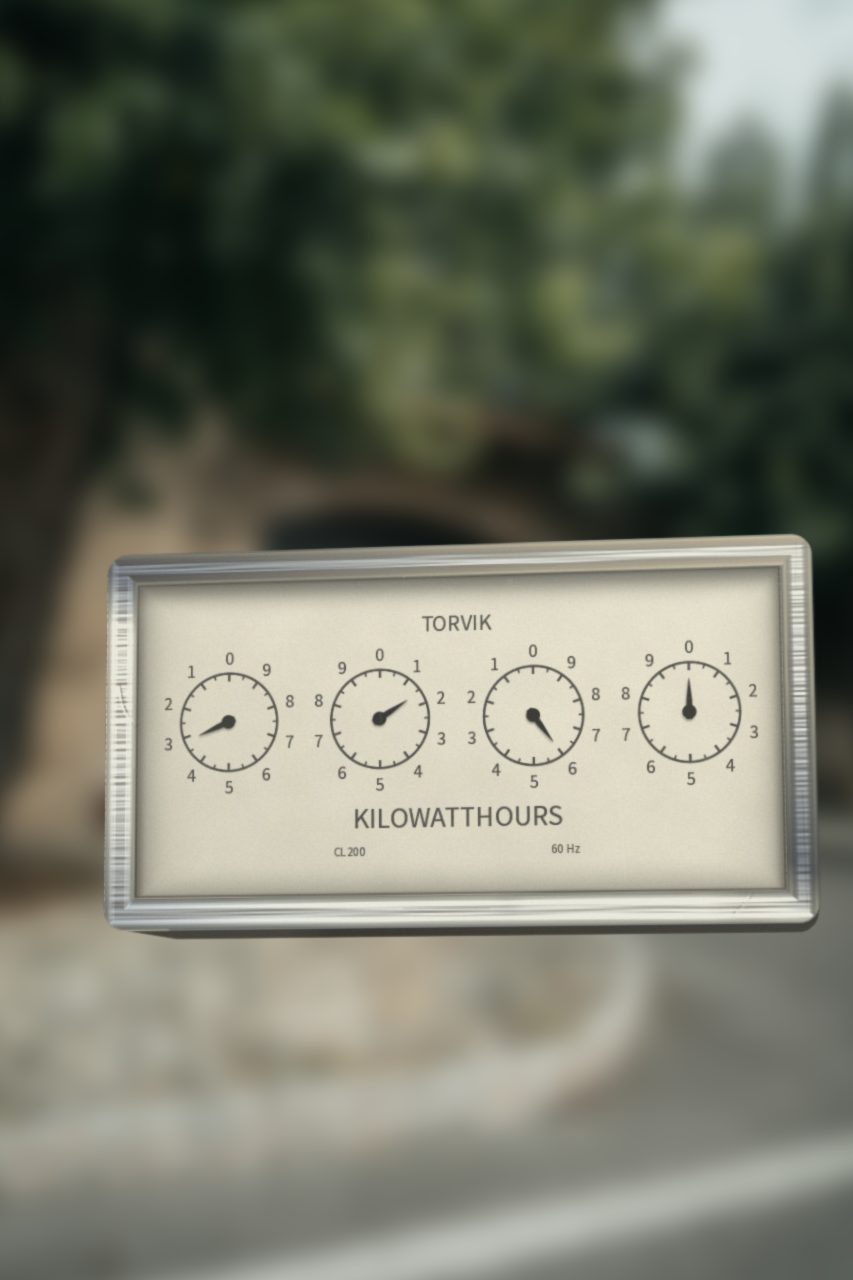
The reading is 3160 kWh
